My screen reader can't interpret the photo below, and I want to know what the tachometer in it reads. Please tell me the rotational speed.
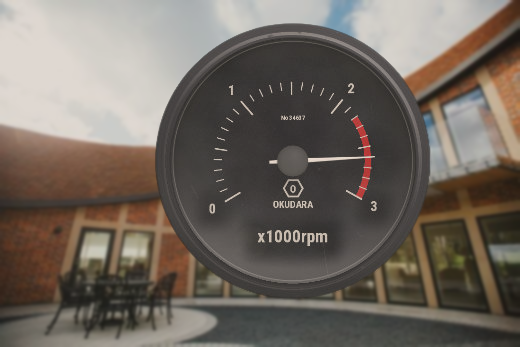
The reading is 2600 rpm
